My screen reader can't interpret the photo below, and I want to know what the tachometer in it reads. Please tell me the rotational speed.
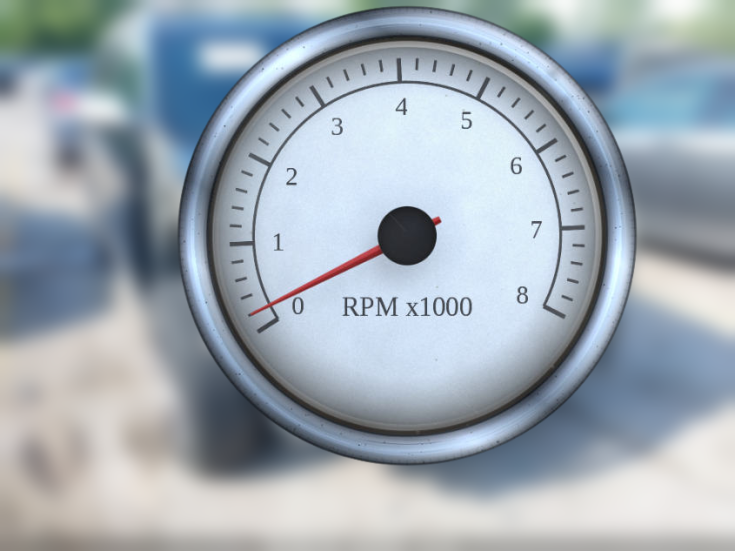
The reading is 200 rpm
